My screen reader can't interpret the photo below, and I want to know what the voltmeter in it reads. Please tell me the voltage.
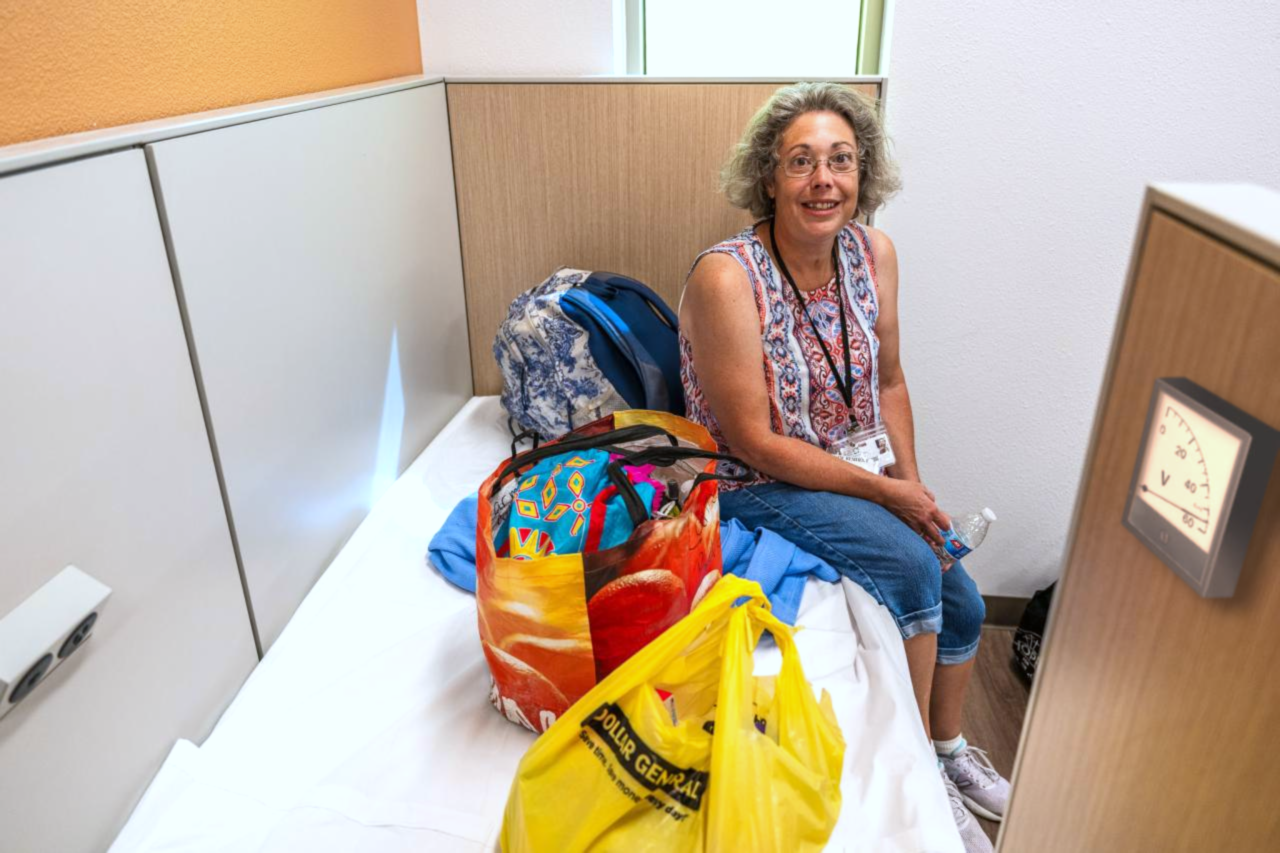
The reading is 55 V
